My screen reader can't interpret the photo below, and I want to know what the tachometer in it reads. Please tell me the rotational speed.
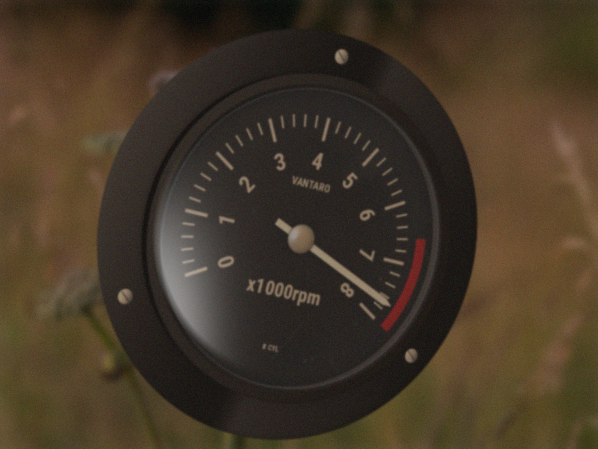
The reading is 7700 rpm
